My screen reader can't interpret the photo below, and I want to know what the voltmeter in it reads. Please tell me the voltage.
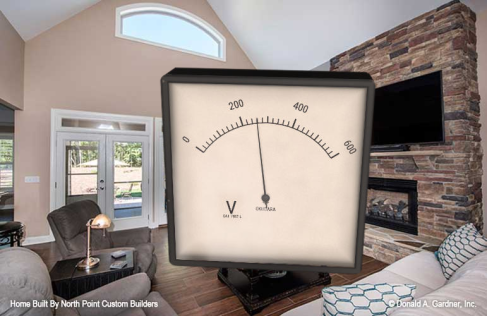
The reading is 260 V
